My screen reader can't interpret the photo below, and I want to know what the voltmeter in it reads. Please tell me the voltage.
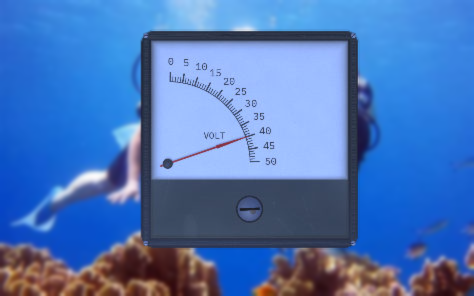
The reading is 40 V
